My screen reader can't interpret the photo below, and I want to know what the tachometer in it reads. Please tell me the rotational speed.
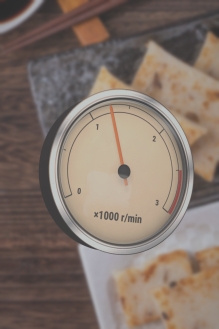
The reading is 1250 rpm
